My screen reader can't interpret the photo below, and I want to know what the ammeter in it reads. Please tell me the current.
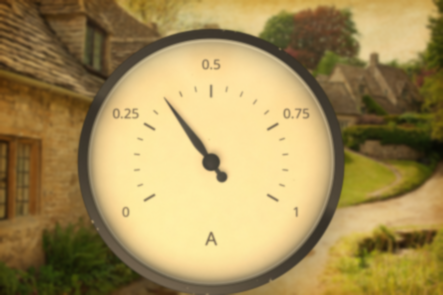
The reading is 0.35 A
